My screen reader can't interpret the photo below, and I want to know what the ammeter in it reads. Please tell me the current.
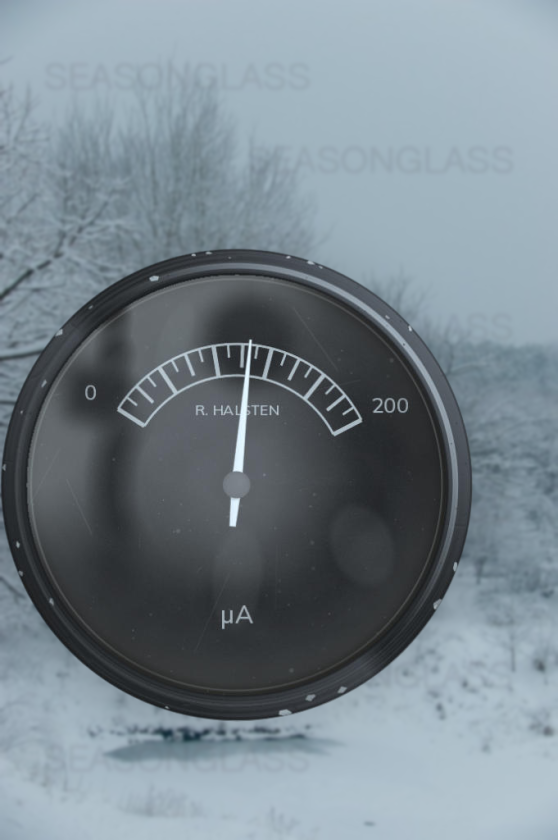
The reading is 105 µA
